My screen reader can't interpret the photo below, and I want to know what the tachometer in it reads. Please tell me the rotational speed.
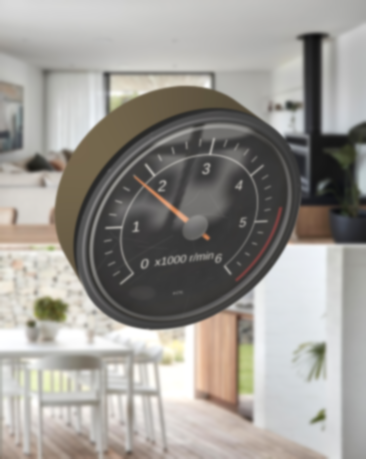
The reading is 1800 rpm
